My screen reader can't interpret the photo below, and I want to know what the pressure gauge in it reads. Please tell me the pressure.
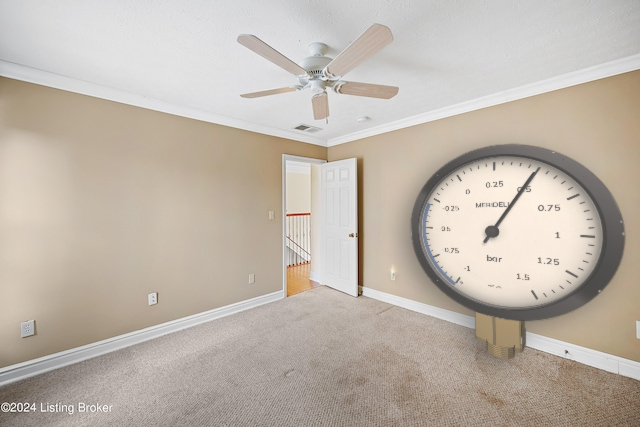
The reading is 0.5 bar
